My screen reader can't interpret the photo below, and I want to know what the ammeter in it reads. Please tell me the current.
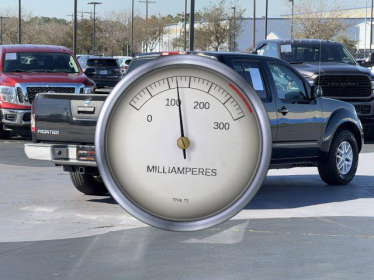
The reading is 120 mA
